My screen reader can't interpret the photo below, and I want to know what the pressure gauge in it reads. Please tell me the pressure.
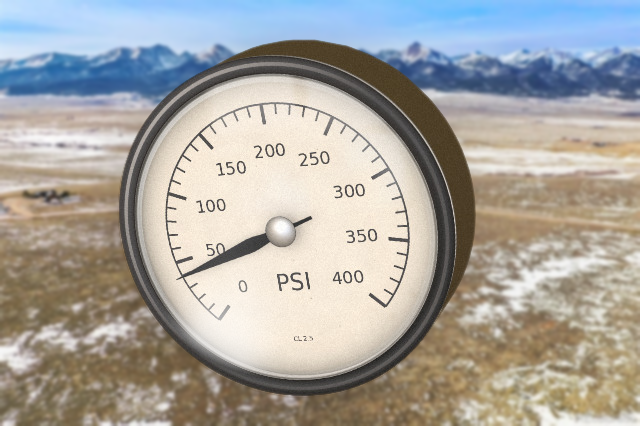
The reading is 40 psi
